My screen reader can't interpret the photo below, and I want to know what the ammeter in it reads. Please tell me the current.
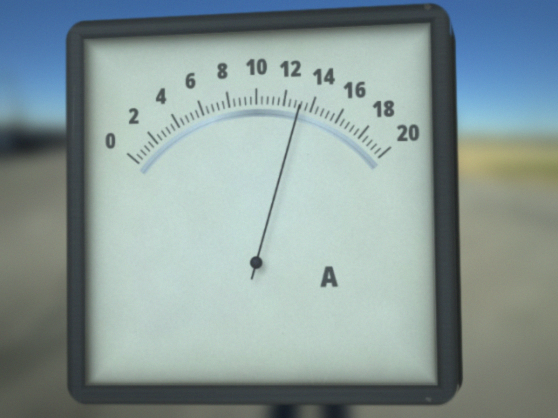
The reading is 13.2 A
